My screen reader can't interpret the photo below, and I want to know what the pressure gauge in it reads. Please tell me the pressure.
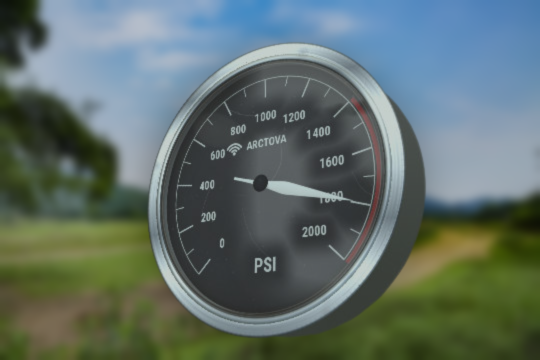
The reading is 1800 psi
